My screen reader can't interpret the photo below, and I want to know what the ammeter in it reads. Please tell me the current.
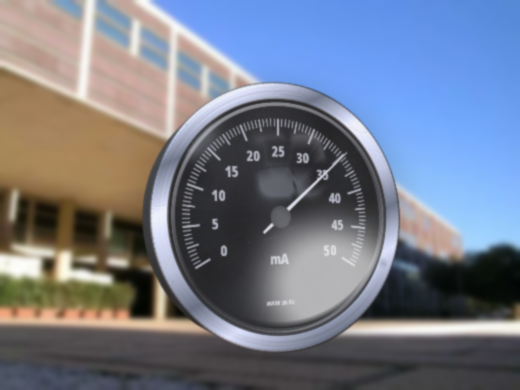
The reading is 35 mA
